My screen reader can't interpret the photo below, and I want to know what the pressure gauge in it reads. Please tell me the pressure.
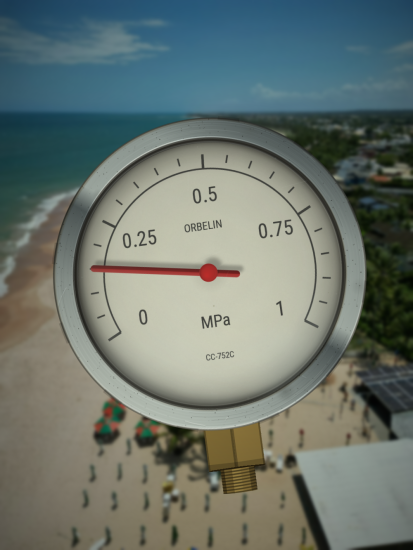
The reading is 0.15 MPa
